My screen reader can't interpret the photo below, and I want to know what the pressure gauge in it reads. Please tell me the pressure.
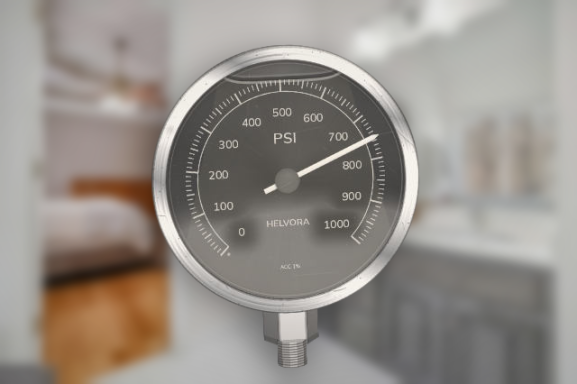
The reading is 750 psi
